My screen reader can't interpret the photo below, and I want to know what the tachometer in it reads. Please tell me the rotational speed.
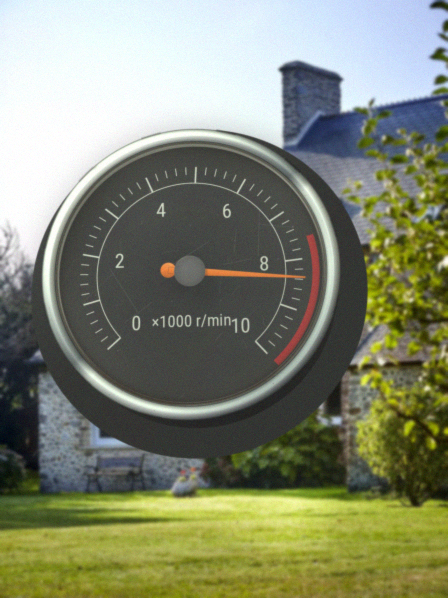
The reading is 8400 rpm
